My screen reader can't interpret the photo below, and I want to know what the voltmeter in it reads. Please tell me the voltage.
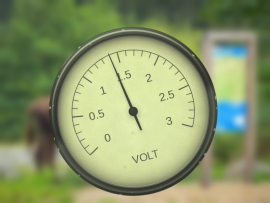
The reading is 1.4 V
